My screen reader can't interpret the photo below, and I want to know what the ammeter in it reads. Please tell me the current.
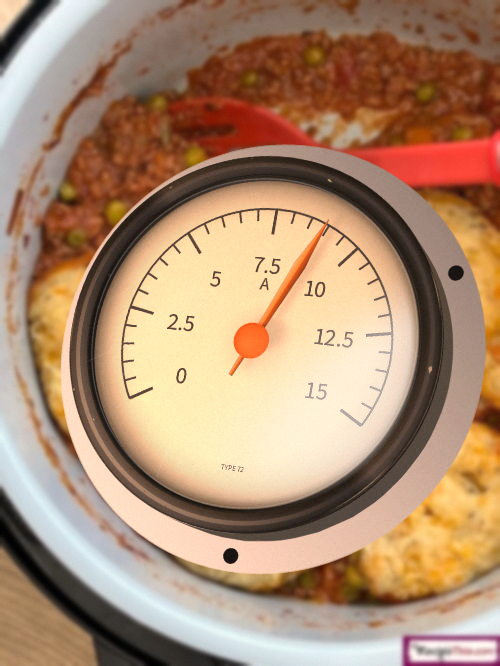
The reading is 9 A
